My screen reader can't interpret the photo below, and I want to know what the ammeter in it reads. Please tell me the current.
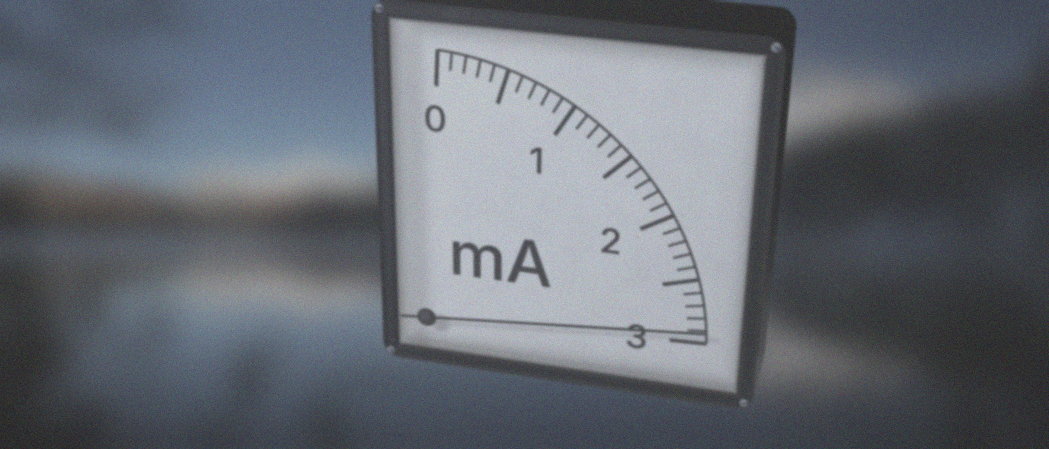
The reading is 2.9 mA
